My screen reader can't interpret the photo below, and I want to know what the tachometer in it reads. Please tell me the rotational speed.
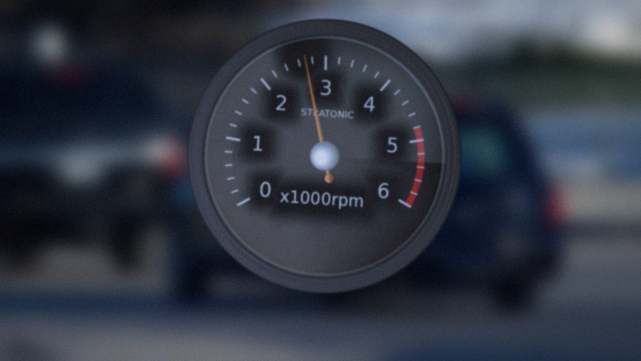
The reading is 2700 rpm
